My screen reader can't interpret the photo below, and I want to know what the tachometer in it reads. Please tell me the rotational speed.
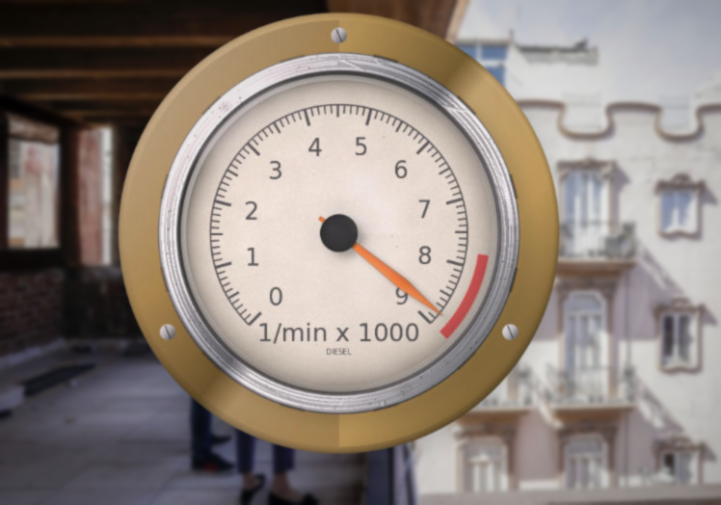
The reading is 8800 rpm
